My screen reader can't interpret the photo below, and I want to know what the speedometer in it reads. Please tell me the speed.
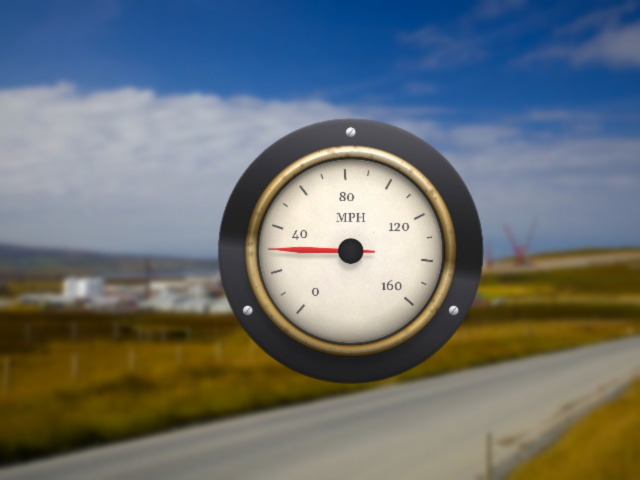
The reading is 30 mph
